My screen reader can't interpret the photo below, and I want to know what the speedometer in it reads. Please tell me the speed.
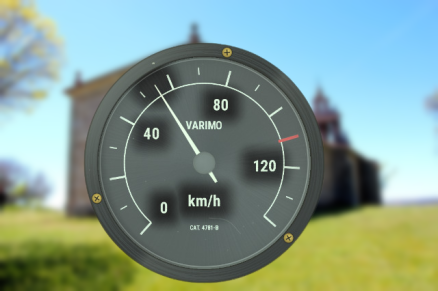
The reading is 55 km/h
